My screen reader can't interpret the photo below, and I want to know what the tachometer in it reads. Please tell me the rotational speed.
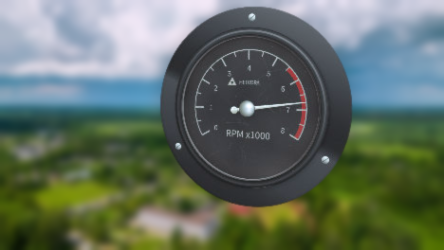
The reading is 6750 rpm
